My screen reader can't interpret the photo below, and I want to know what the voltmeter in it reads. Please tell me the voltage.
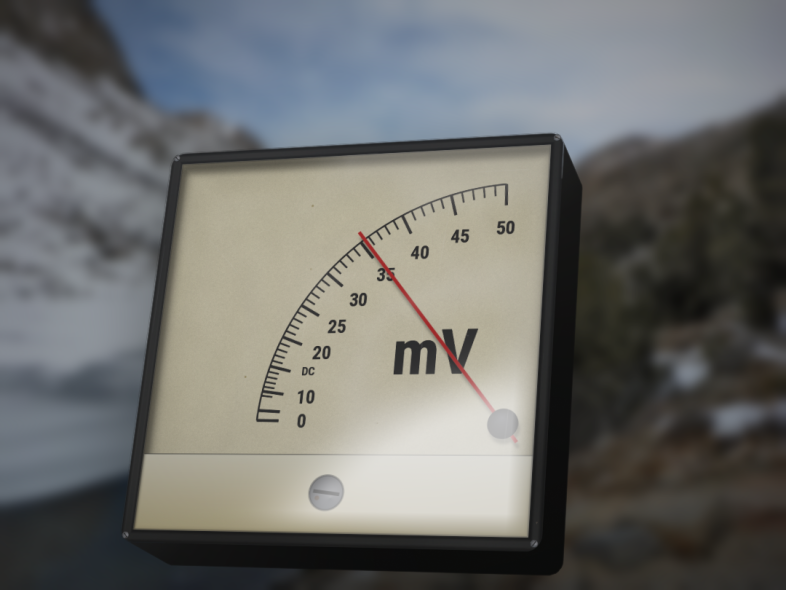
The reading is 35.5 mV
